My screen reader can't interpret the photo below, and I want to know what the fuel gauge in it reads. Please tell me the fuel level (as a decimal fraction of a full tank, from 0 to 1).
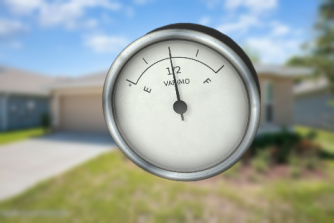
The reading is 0.5
